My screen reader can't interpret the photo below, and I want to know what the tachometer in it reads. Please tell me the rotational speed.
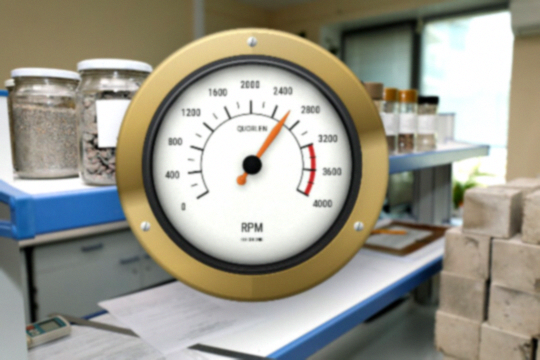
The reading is 2600 rpm
